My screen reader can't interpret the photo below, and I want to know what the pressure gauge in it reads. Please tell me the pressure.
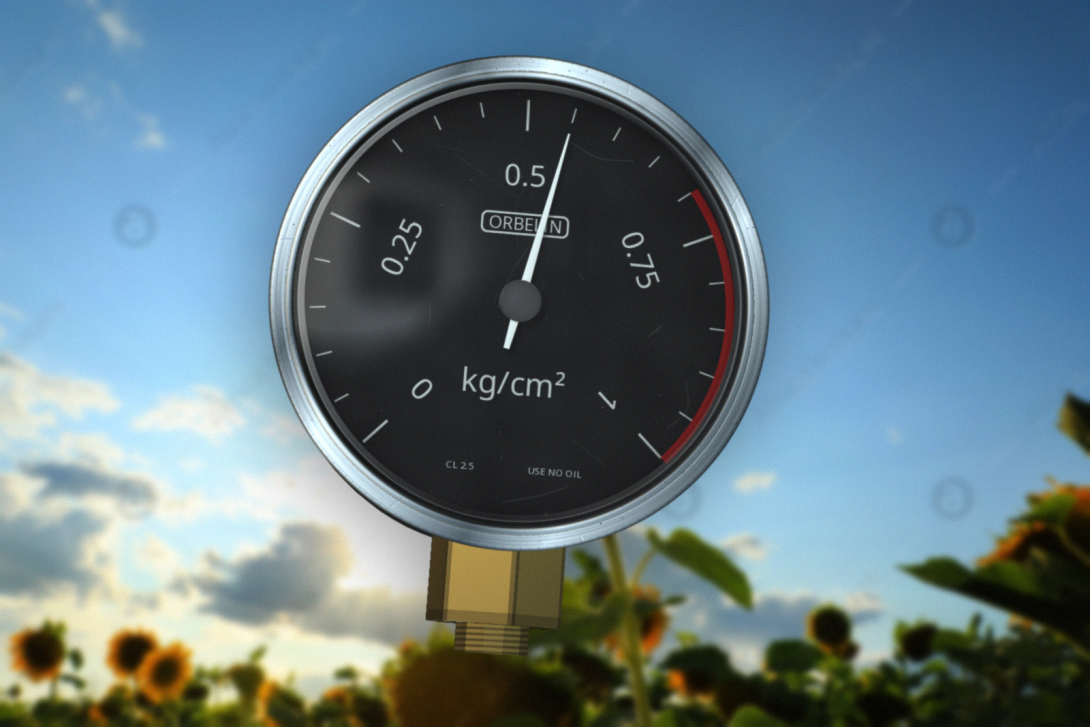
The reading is 0.55 kg/cm²
